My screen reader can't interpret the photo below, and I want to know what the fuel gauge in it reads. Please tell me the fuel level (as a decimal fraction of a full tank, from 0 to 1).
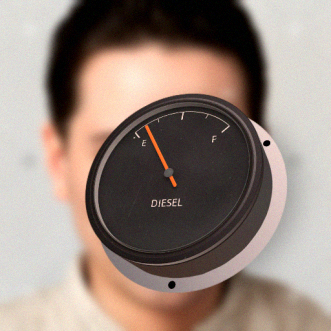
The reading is 0.125
